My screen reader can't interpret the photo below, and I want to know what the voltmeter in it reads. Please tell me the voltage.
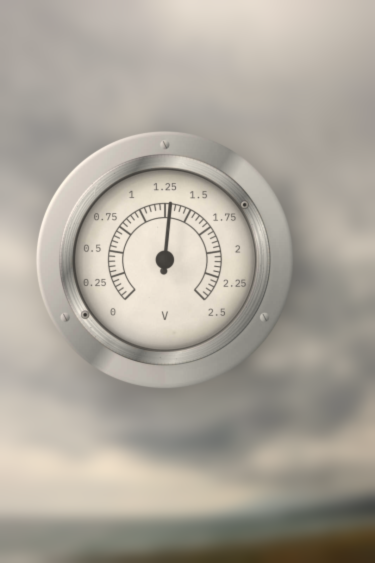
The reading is 1.3 V
